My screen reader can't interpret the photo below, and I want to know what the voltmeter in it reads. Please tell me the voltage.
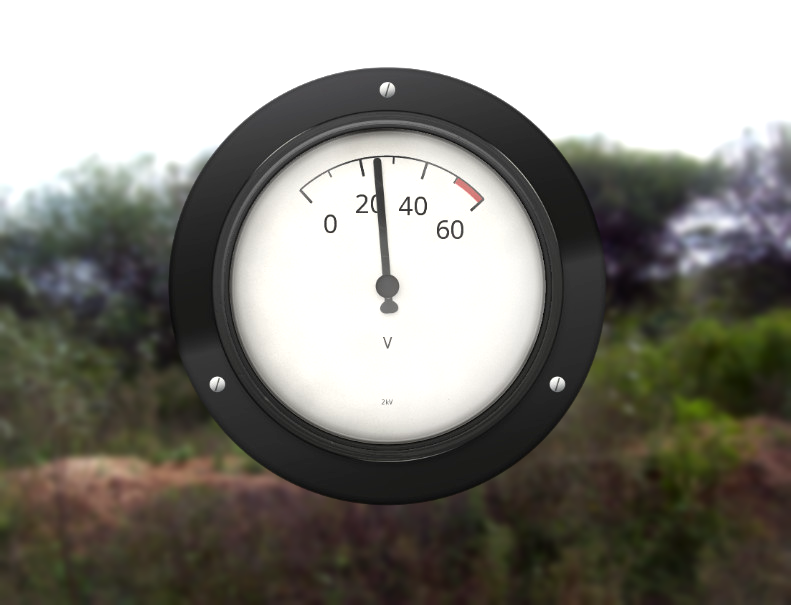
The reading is 25 V
